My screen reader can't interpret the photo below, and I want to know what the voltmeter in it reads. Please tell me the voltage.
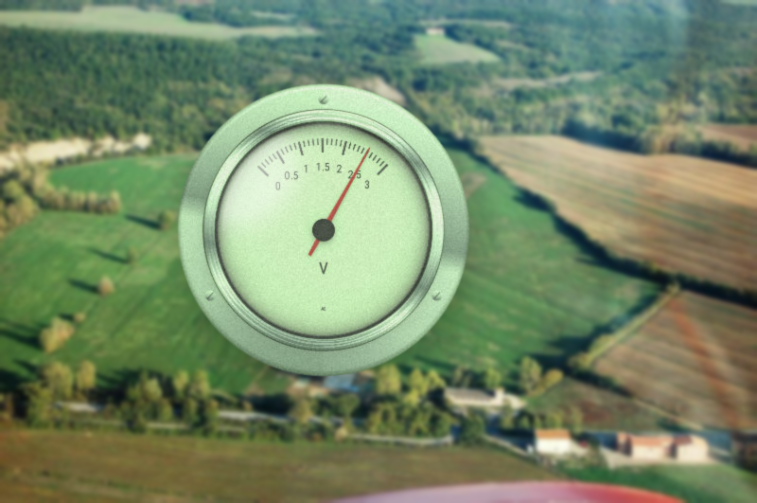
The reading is 2.5 V
